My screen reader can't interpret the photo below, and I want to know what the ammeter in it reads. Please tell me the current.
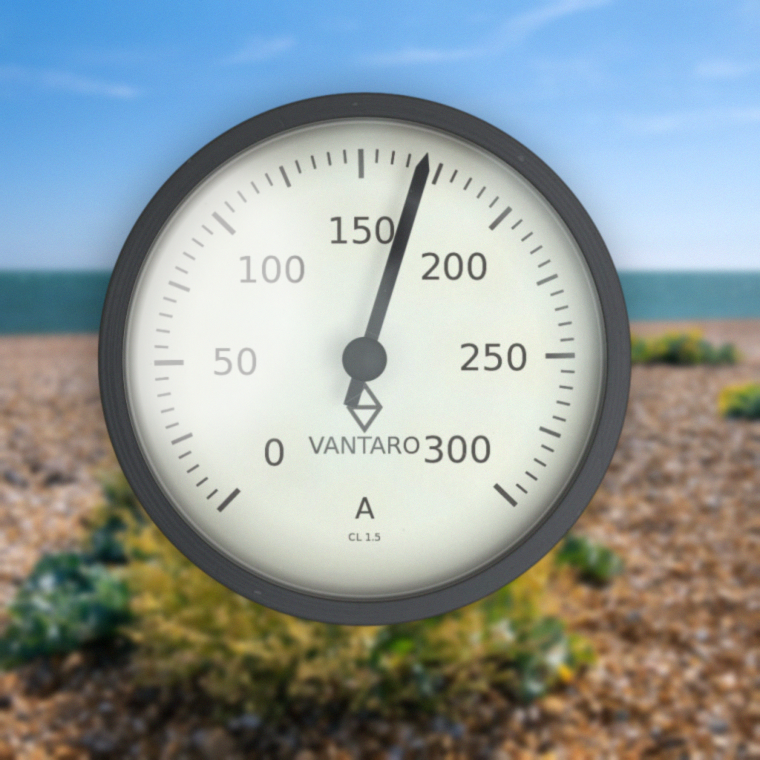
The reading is 170 A
